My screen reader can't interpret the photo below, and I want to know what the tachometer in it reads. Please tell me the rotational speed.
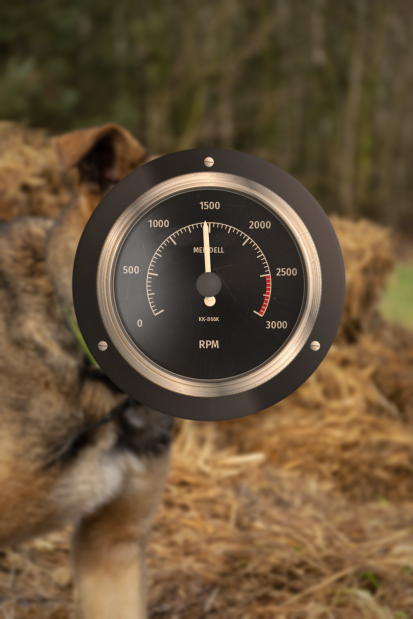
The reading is 1450 rpm
